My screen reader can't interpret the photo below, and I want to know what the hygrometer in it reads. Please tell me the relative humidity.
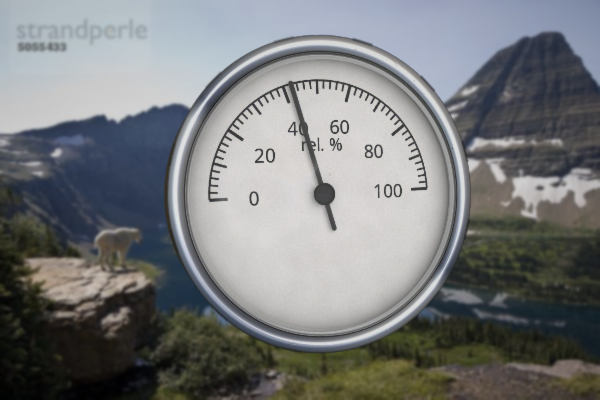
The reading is 42 %
